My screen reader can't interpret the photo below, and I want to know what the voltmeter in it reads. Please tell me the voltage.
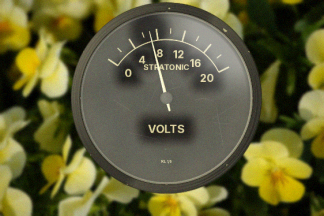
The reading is 7 V
